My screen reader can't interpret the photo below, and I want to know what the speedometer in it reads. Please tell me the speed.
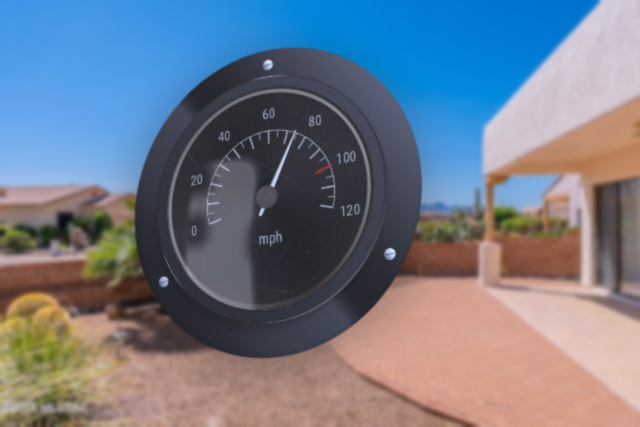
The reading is 75 mph
